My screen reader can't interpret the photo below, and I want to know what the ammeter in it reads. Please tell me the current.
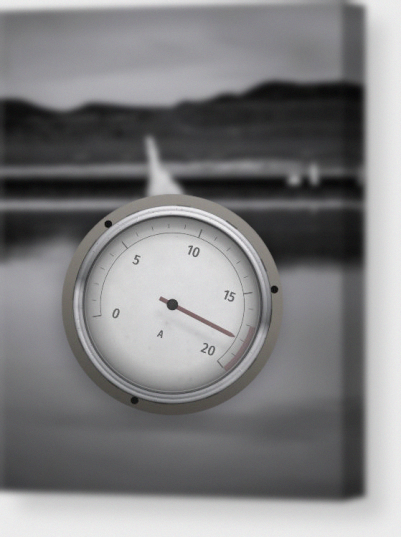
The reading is 18 A
